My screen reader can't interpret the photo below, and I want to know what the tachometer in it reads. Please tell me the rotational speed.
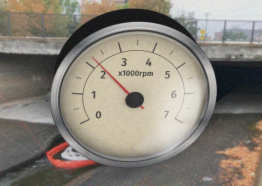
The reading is 2250 rpm
